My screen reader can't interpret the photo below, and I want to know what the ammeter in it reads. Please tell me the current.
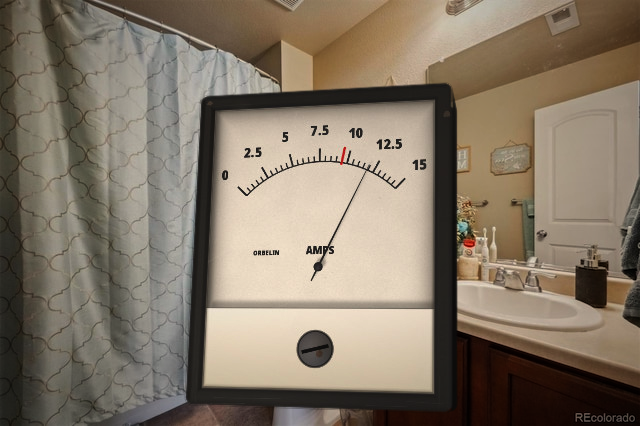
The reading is 12 A
